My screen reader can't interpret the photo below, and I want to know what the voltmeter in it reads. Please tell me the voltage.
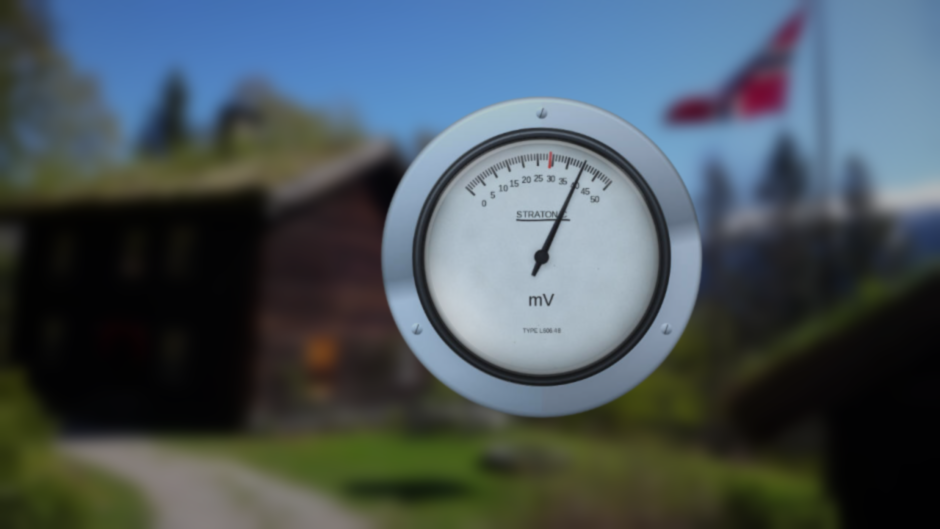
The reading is 40 mV
